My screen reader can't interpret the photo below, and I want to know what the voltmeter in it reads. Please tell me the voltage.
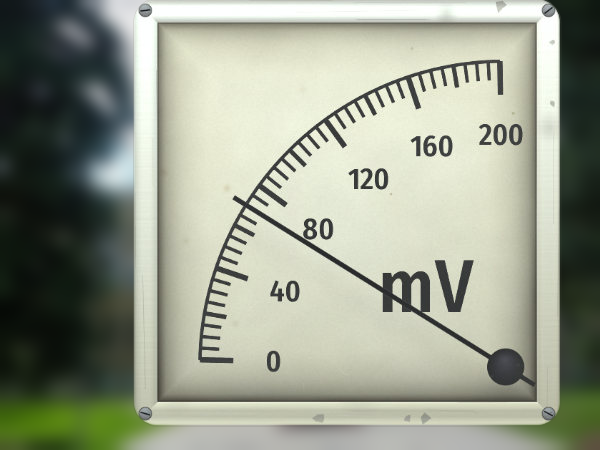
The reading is 70 mV
